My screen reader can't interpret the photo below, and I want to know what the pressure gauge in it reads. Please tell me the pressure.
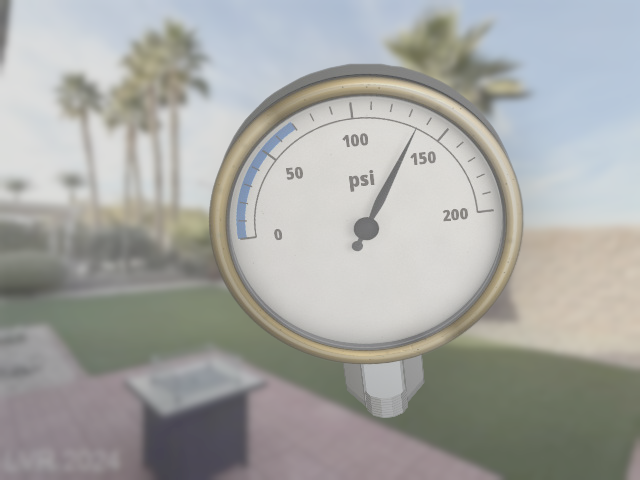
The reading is 135 psi
